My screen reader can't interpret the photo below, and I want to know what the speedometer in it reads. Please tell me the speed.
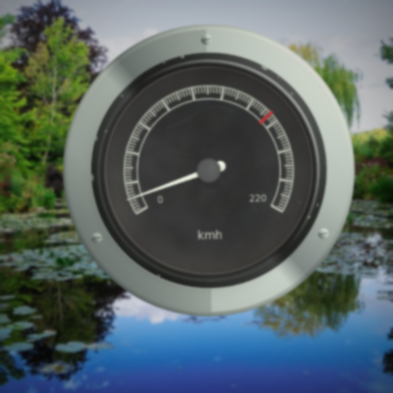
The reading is 10 km/h
